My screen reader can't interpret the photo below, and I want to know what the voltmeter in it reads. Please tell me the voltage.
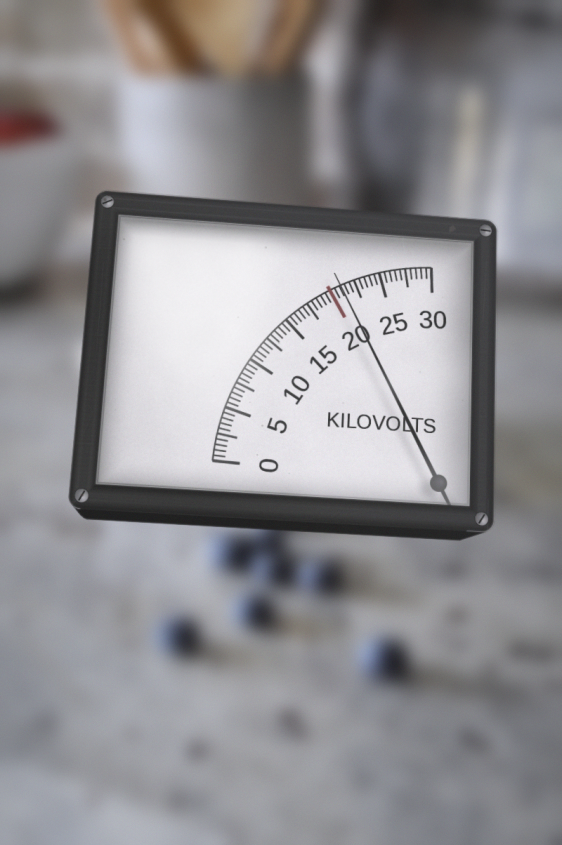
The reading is 21 kV
